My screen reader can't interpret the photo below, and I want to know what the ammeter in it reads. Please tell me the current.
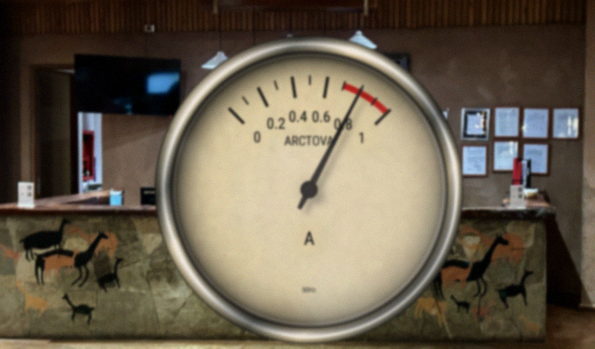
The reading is 0.8 A
